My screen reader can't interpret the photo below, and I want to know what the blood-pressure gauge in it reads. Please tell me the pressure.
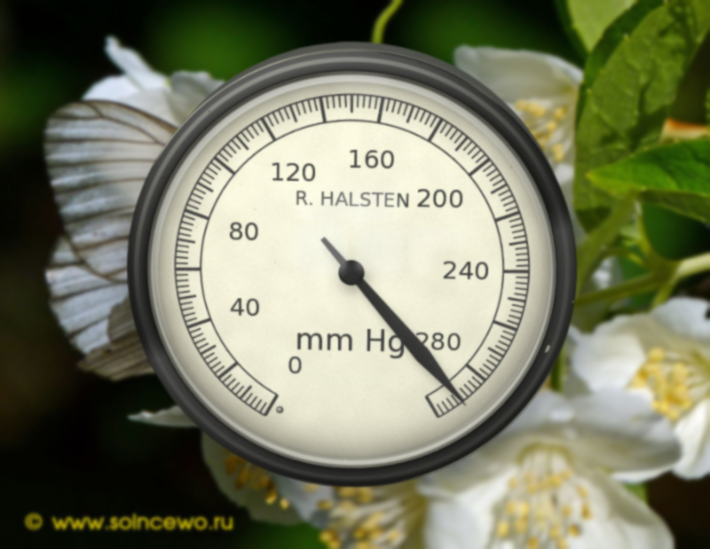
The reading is 290 mmHg
